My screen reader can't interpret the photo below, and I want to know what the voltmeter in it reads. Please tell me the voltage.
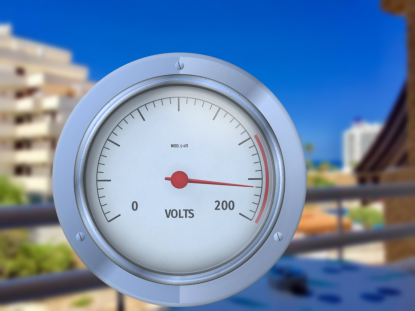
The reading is 180 V
